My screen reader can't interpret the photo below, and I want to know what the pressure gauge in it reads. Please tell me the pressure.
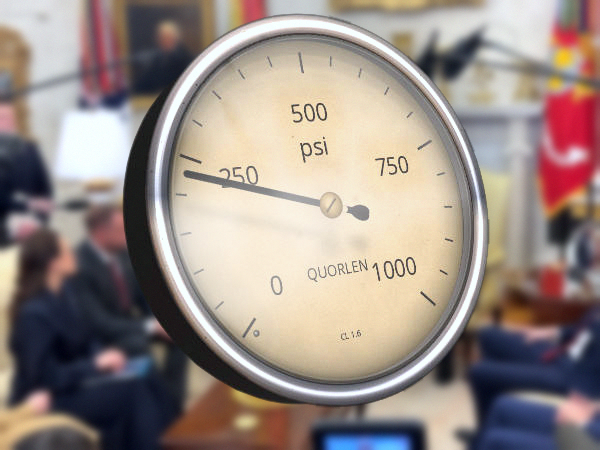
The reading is 225 psi
